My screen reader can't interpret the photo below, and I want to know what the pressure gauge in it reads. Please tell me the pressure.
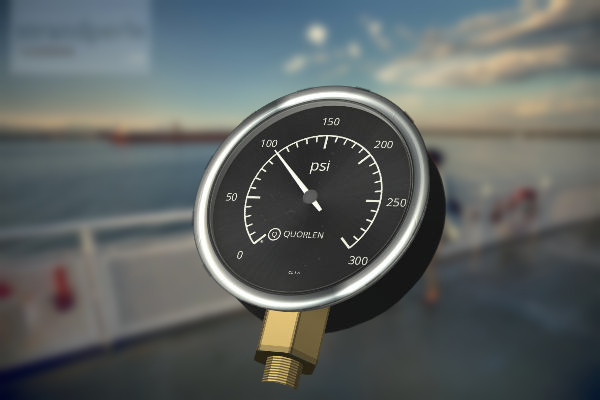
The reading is 100 psi
